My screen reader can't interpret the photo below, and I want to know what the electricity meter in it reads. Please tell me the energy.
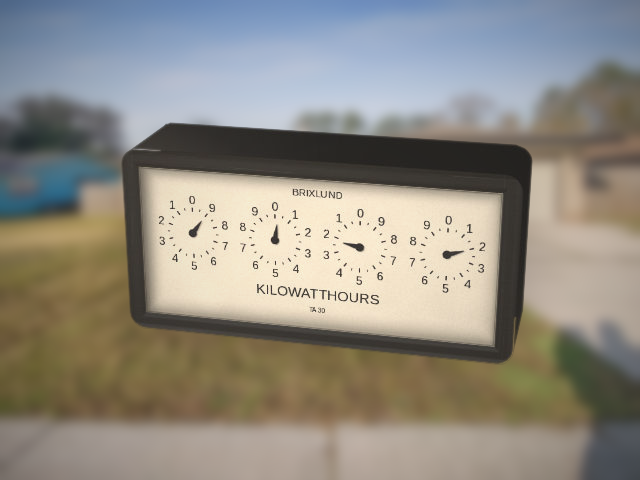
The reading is 9022 kWh
